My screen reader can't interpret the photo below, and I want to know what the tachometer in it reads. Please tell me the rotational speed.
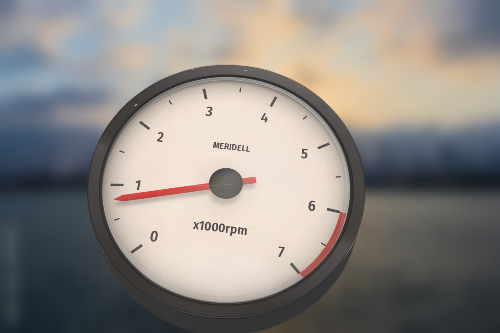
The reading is 750 rpm
